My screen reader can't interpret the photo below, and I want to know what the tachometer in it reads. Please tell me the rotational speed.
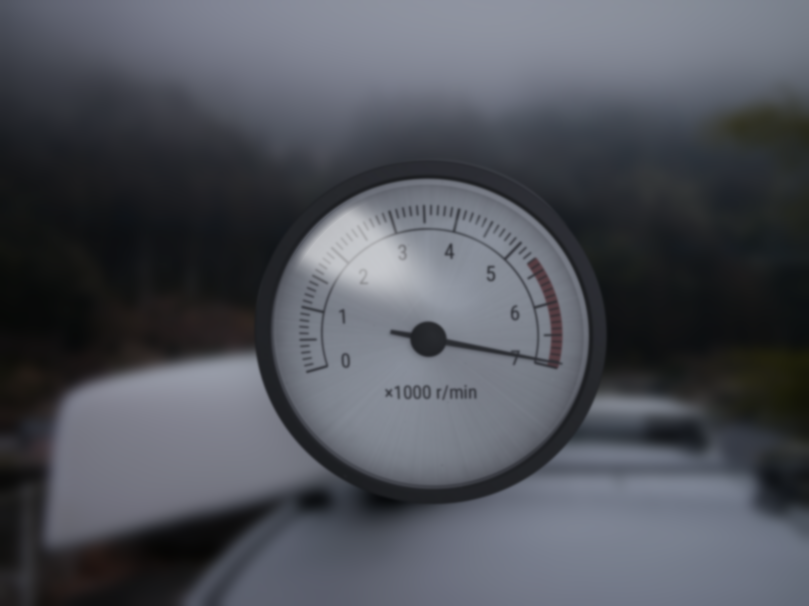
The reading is 6900 rpm
